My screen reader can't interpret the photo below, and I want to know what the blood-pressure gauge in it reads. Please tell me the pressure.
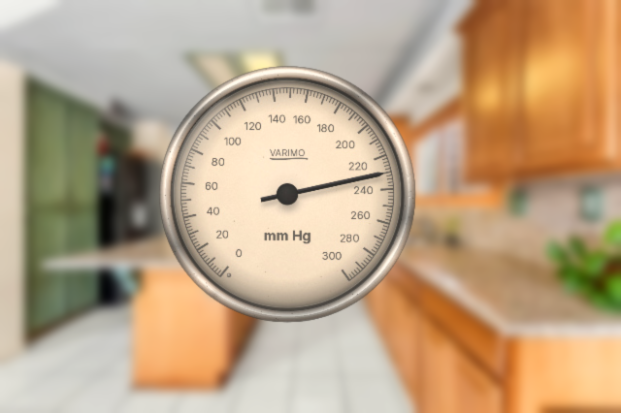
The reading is 230 mmHg
